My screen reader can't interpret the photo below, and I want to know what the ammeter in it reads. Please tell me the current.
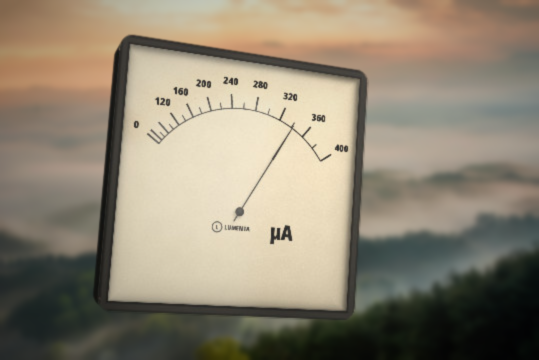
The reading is 340 µA
